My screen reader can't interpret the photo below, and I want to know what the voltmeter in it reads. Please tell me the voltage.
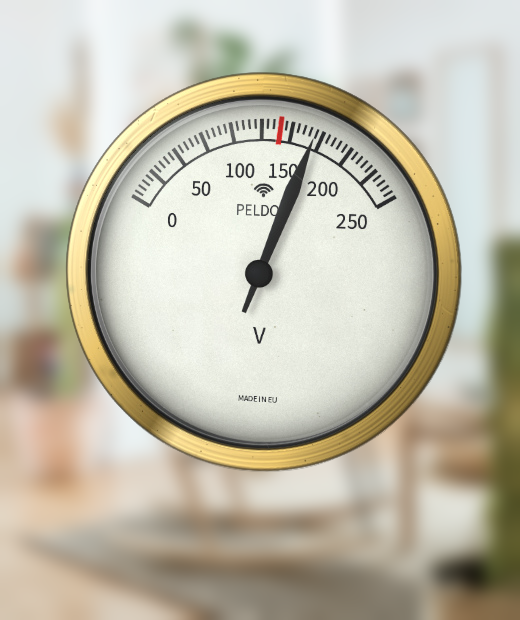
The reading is 170 V
